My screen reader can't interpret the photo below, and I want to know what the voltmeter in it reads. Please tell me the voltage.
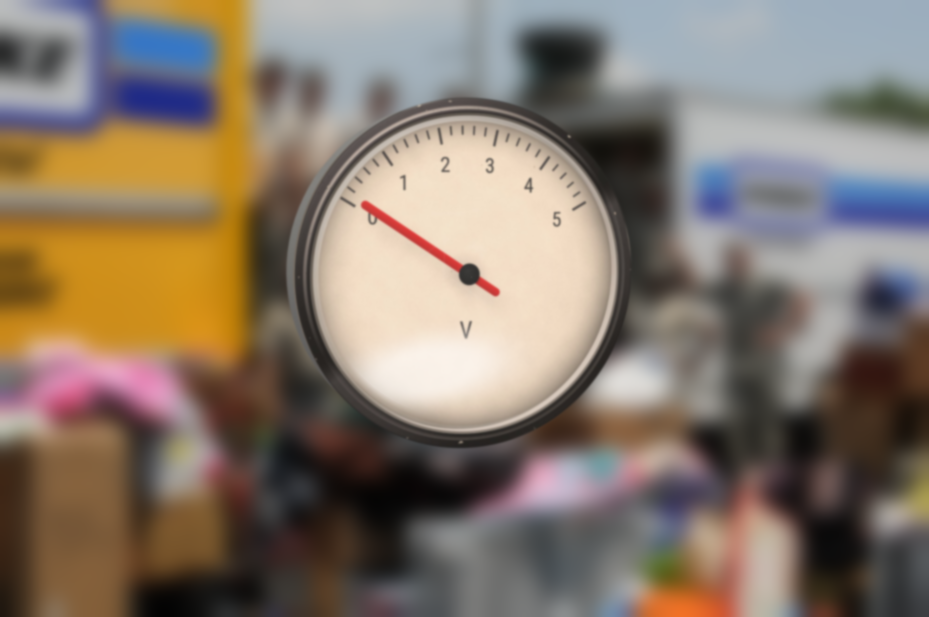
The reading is 0.1 V
